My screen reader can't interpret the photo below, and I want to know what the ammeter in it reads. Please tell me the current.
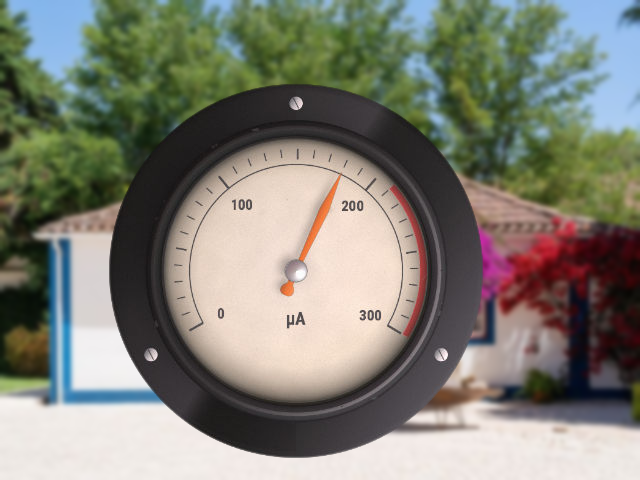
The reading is 180 µA
